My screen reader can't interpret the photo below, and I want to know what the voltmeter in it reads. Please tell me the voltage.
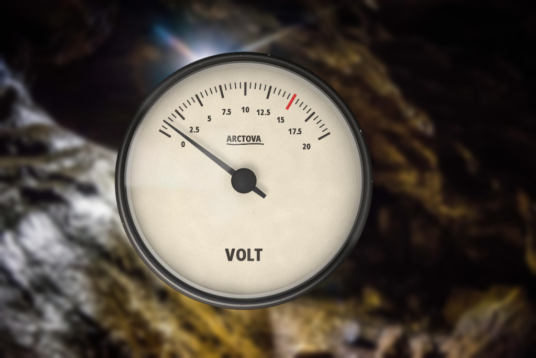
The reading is 1 V
